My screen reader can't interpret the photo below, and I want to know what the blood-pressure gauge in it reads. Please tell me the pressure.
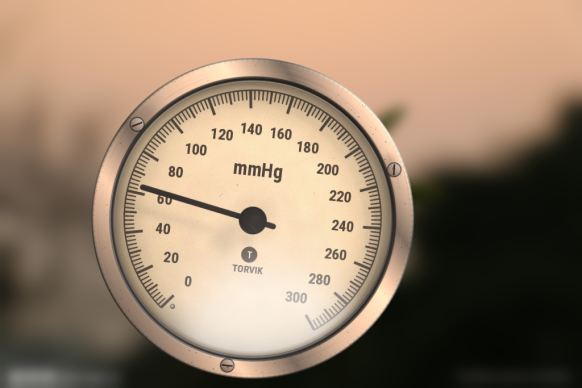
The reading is 64 mmHg
